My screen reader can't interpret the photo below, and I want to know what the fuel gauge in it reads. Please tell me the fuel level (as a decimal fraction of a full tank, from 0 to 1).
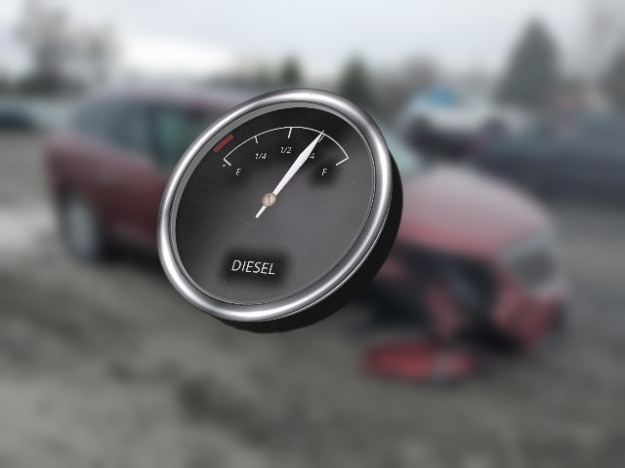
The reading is 0.75
